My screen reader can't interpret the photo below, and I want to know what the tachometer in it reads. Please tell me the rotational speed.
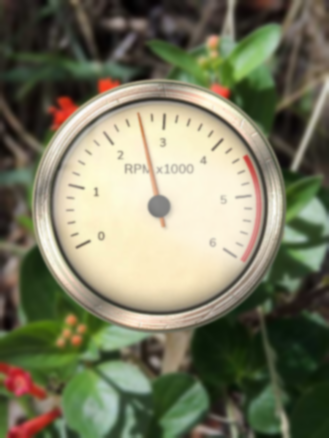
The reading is 2600 rpm
